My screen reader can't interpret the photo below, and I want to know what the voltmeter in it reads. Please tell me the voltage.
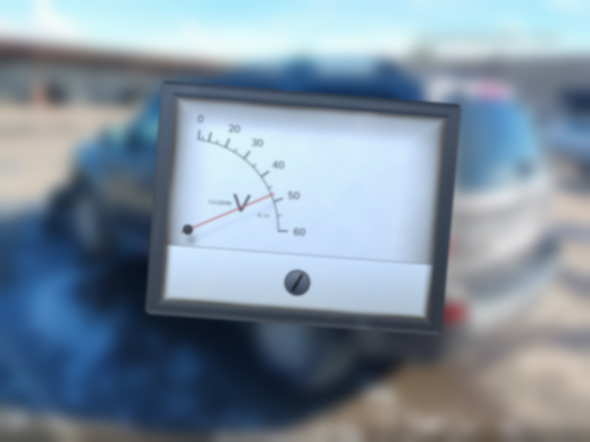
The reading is 47.5 V
